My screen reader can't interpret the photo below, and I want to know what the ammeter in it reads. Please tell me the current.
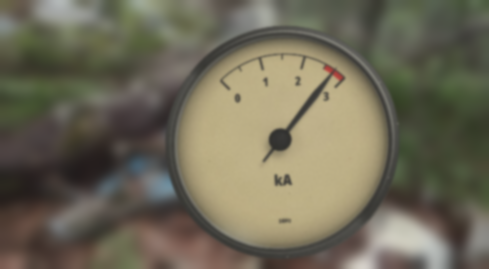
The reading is 2.75 kA
